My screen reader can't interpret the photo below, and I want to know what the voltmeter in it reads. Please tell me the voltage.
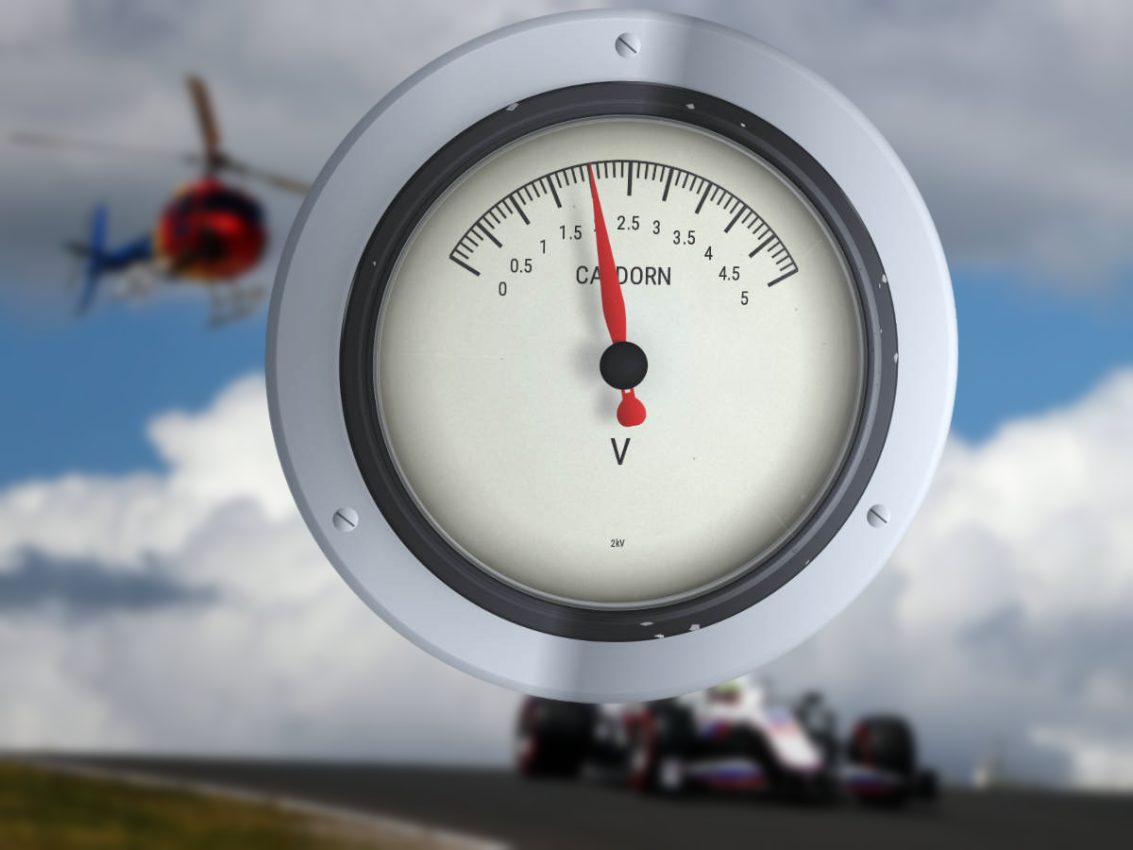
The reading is 2 V
